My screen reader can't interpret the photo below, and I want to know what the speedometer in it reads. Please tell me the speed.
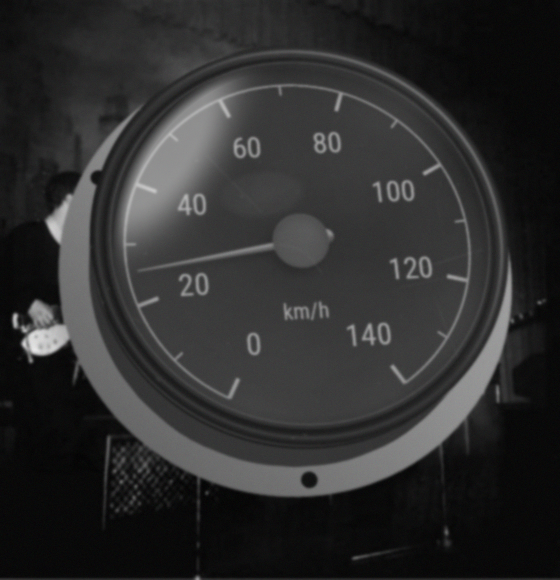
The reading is 25 km/h
